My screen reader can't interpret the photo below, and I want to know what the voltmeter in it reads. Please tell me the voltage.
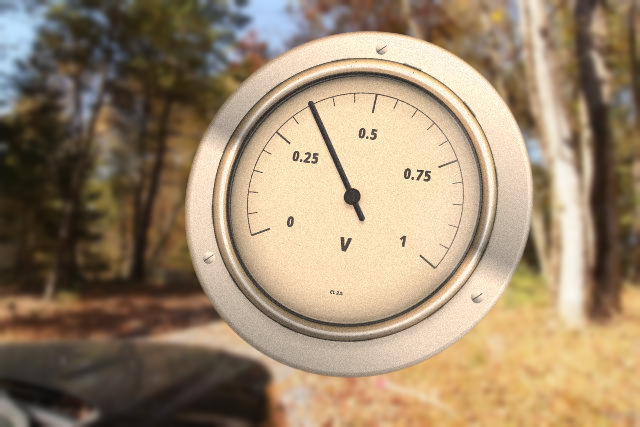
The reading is 0.35 V
